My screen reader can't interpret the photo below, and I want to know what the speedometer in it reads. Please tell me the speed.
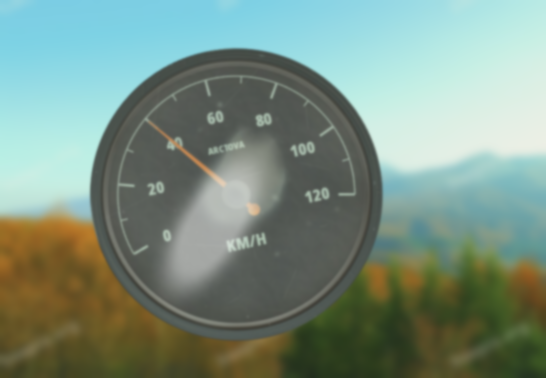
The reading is 40 km/h
